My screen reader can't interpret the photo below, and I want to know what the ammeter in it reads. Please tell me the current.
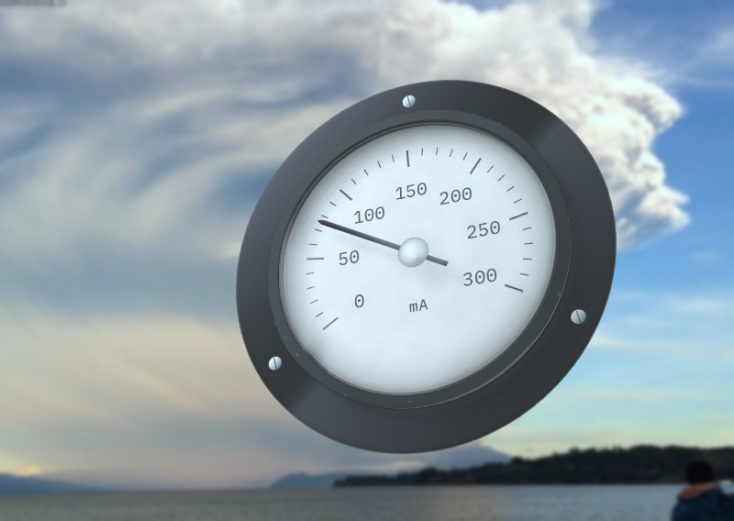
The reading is 75 mA
